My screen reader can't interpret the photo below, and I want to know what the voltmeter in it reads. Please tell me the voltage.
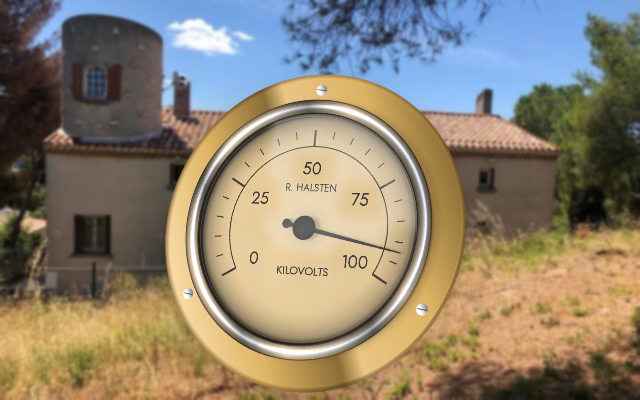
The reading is 92.5 kV
